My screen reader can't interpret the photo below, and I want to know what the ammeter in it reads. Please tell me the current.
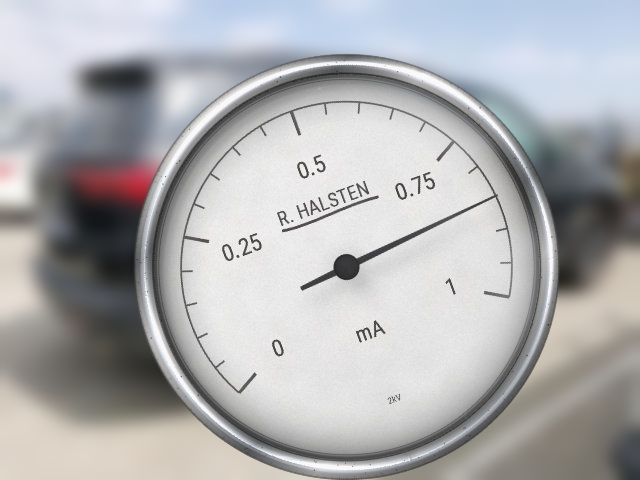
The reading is 0.85 mA
